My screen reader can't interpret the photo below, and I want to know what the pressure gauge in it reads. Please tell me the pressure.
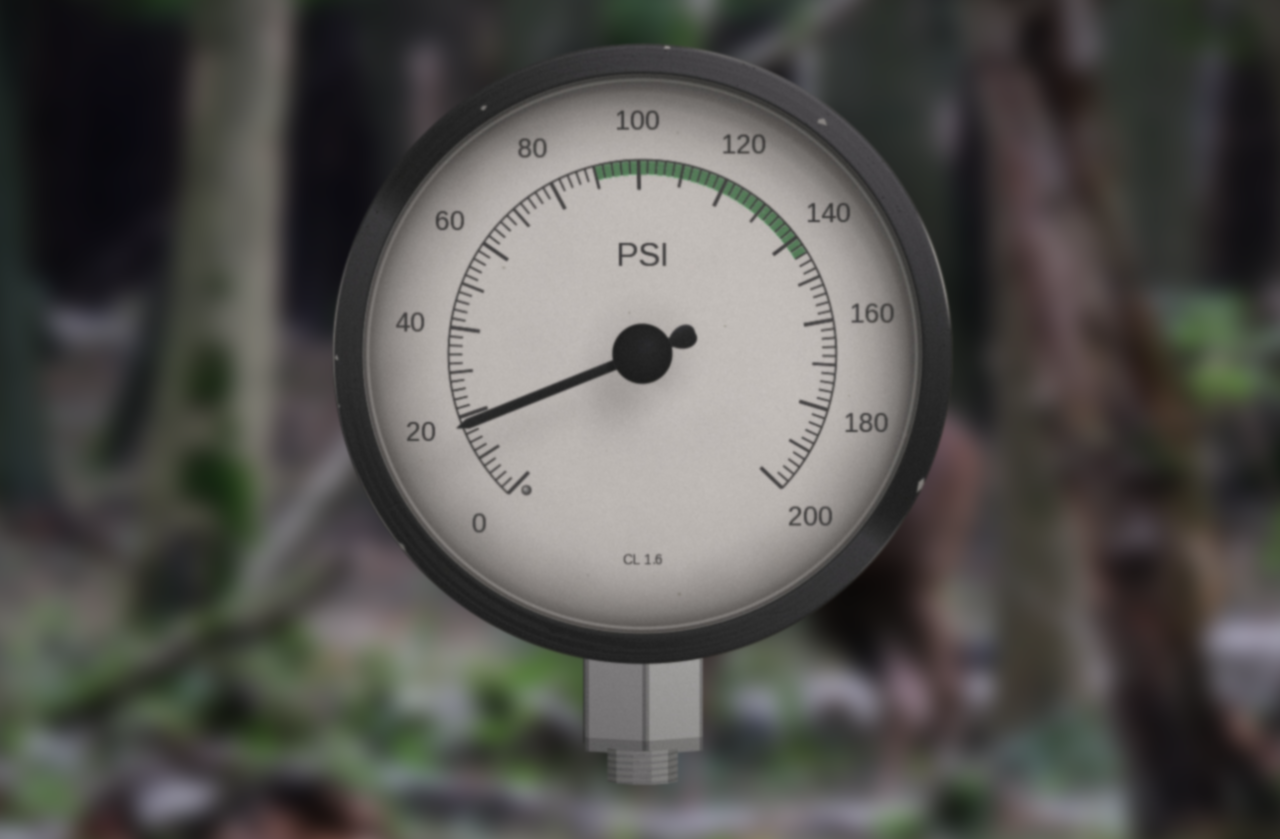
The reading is 18 psi
